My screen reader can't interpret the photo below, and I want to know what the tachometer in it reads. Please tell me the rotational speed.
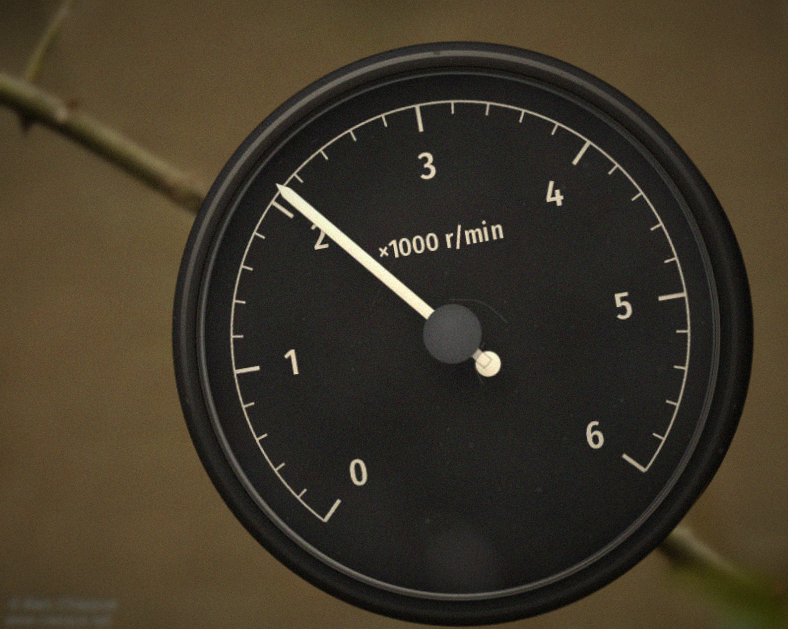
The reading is 2100 rpm
